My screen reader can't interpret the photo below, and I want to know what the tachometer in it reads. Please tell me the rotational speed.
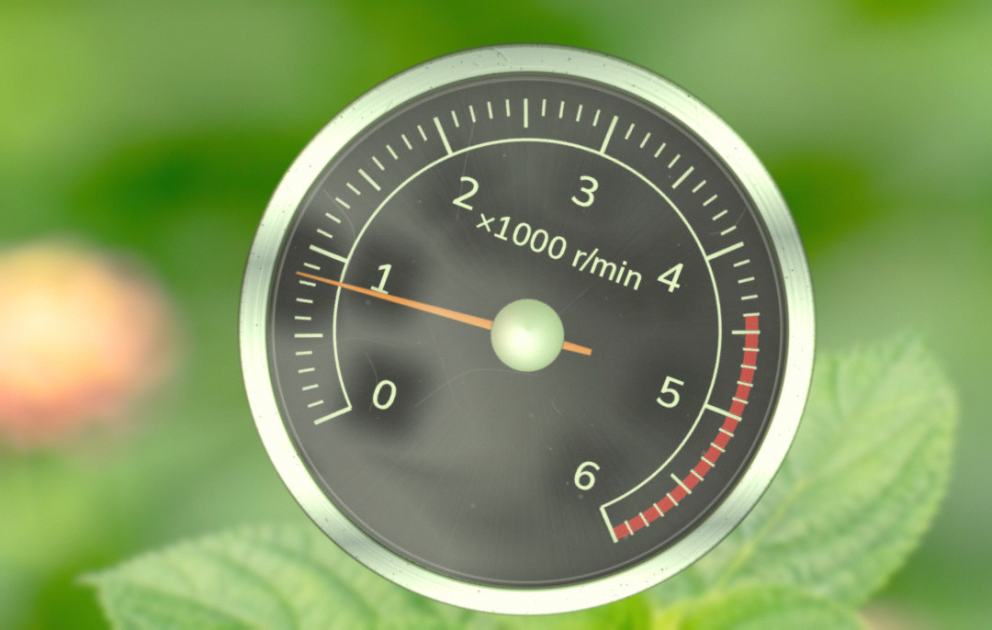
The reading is 850 rpm
